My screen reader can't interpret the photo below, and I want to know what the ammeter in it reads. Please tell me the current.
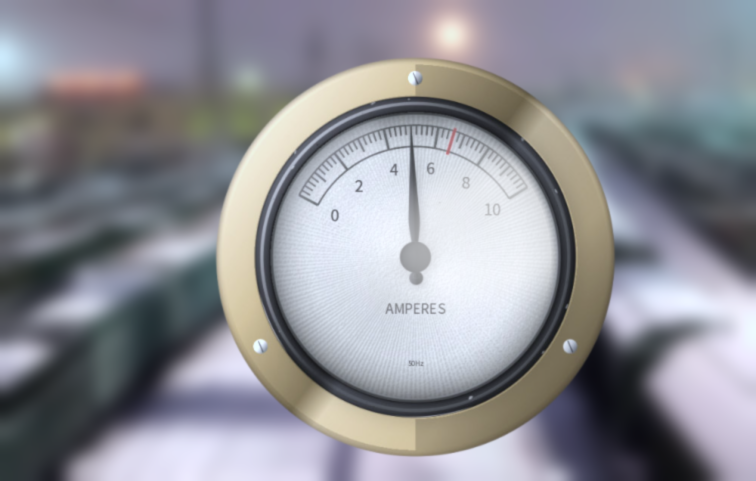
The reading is 5 A
